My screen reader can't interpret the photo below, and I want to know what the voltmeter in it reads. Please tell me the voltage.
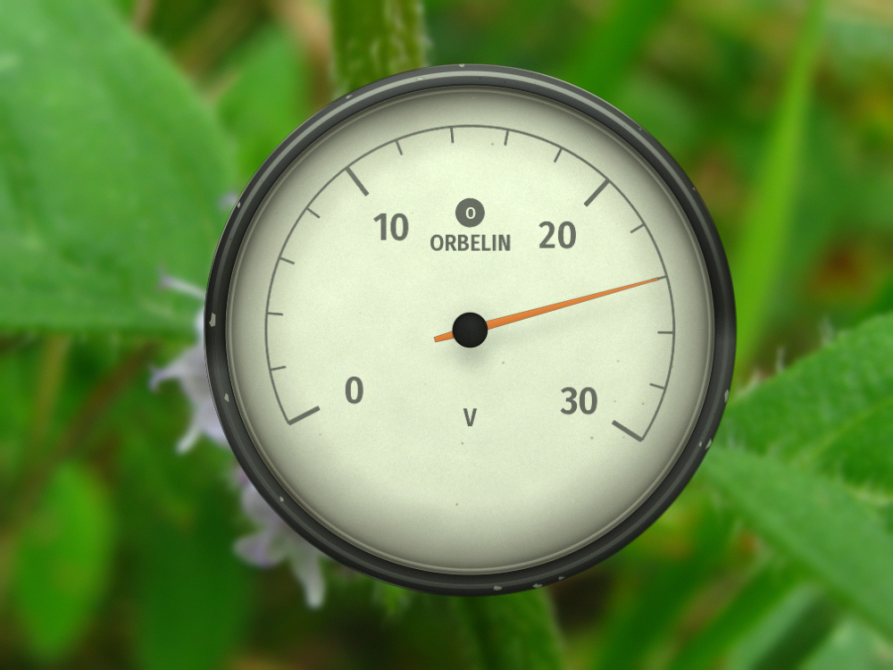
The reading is 24 V
